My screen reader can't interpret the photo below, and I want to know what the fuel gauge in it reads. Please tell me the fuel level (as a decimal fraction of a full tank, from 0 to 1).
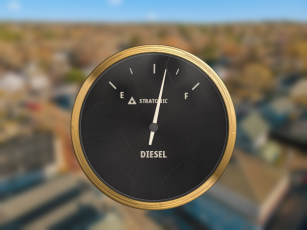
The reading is 0.625
